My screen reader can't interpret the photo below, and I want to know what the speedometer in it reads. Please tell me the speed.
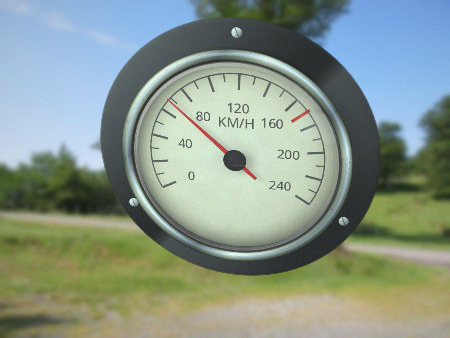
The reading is 70 km/h
